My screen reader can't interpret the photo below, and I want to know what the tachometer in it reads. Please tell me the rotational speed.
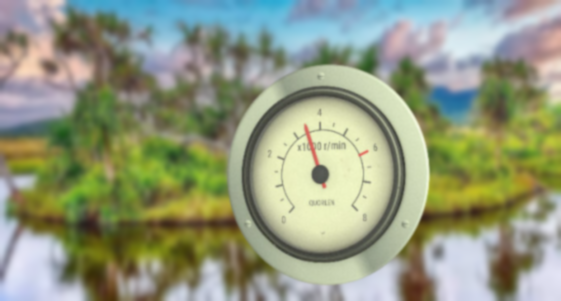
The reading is 3500 rpm
